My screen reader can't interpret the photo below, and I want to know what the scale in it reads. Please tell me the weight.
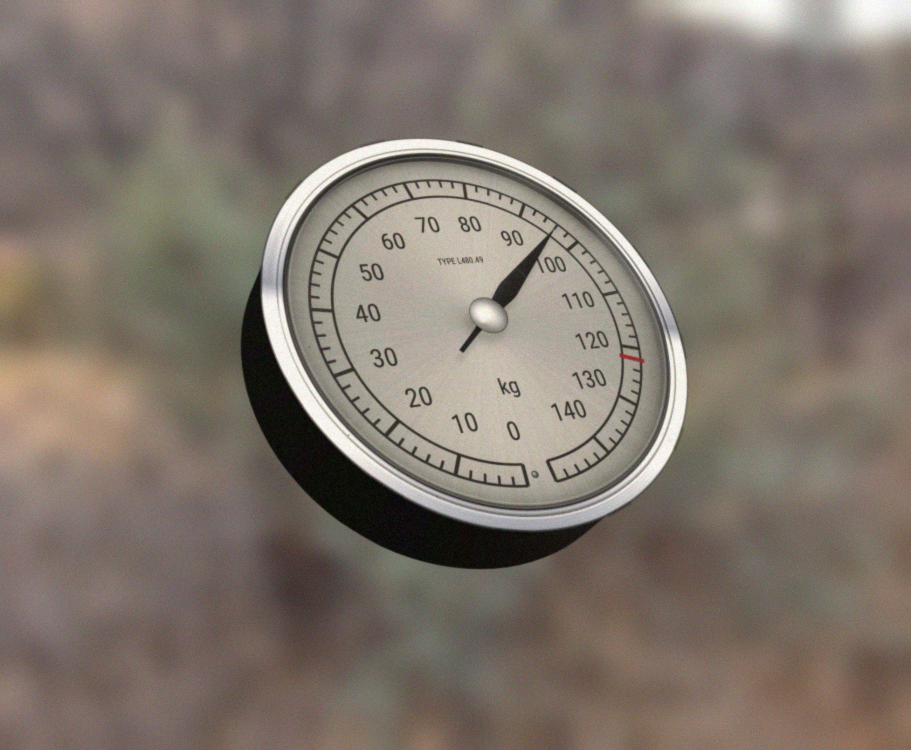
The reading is 96 kg
